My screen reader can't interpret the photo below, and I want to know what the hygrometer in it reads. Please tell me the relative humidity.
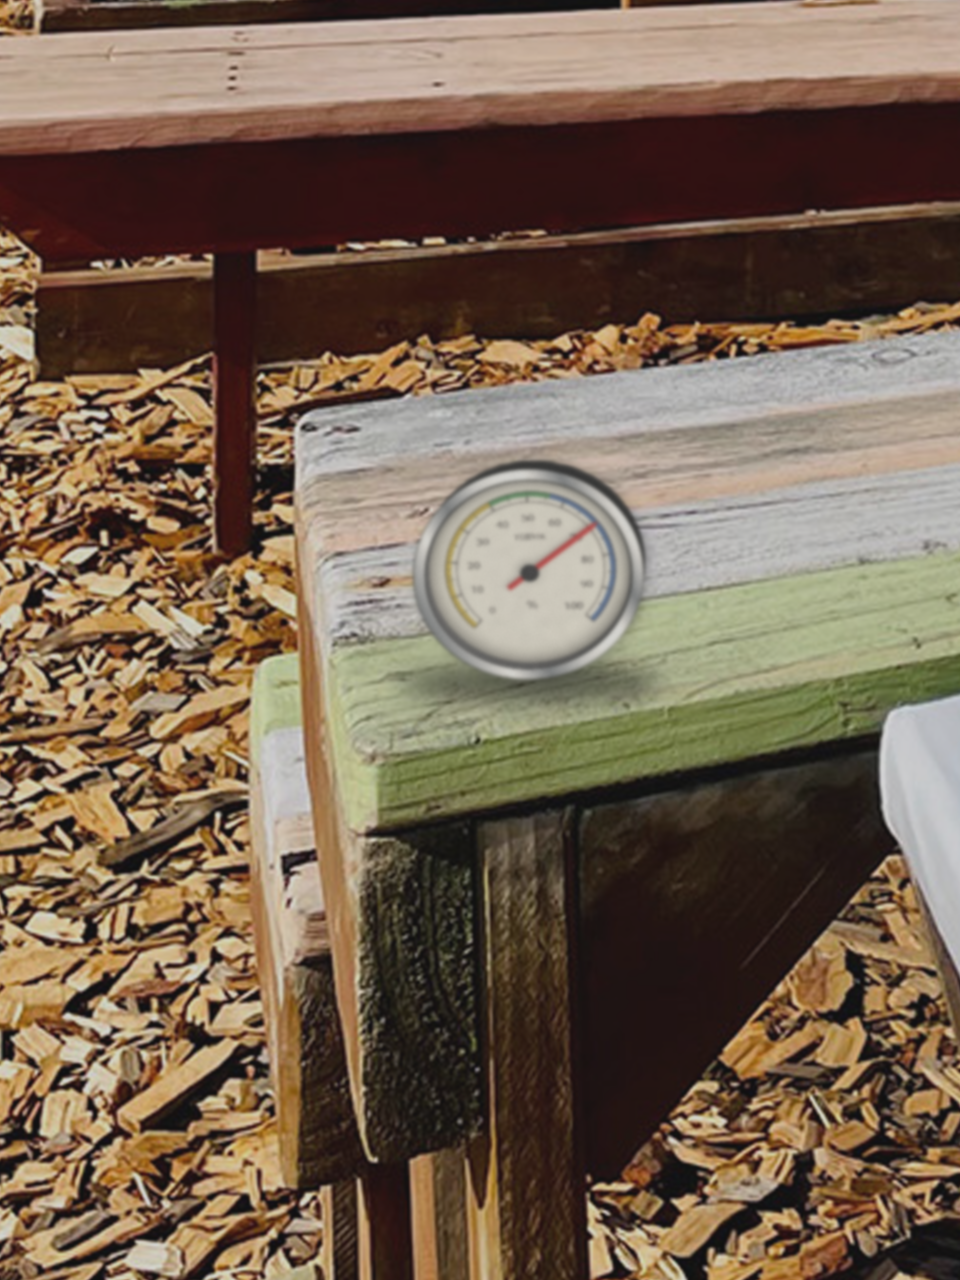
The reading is 70 %
